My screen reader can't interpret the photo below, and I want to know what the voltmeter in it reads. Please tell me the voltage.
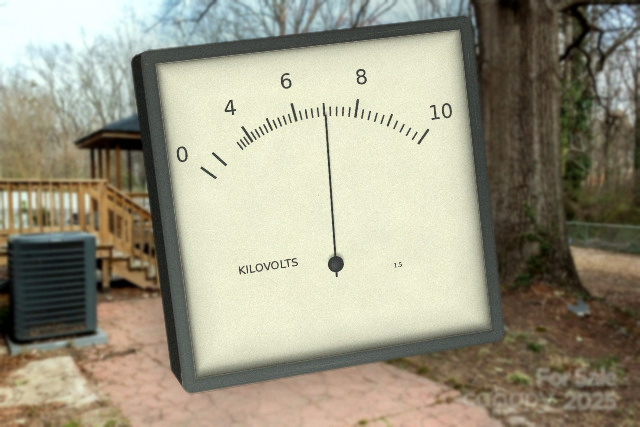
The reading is 7 kV
